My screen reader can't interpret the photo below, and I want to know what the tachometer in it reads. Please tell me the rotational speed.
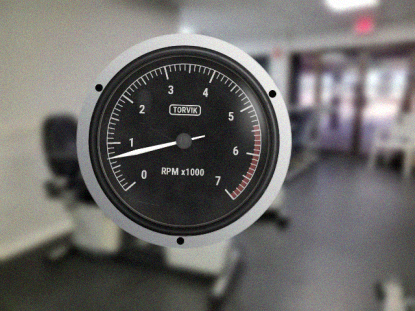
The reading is 700 rpm
